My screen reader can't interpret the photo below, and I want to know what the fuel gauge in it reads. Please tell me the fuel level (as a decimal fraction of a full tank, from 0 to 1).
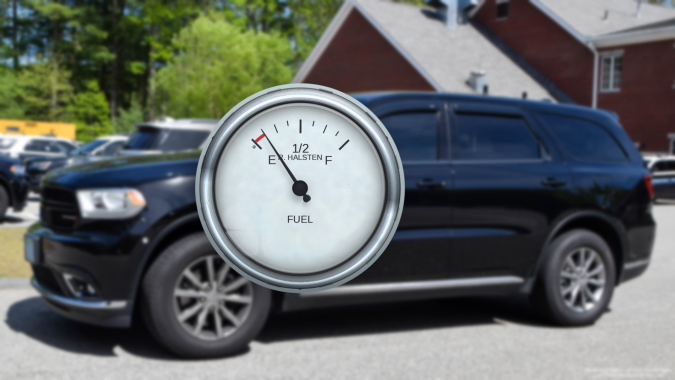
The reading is 0.125
